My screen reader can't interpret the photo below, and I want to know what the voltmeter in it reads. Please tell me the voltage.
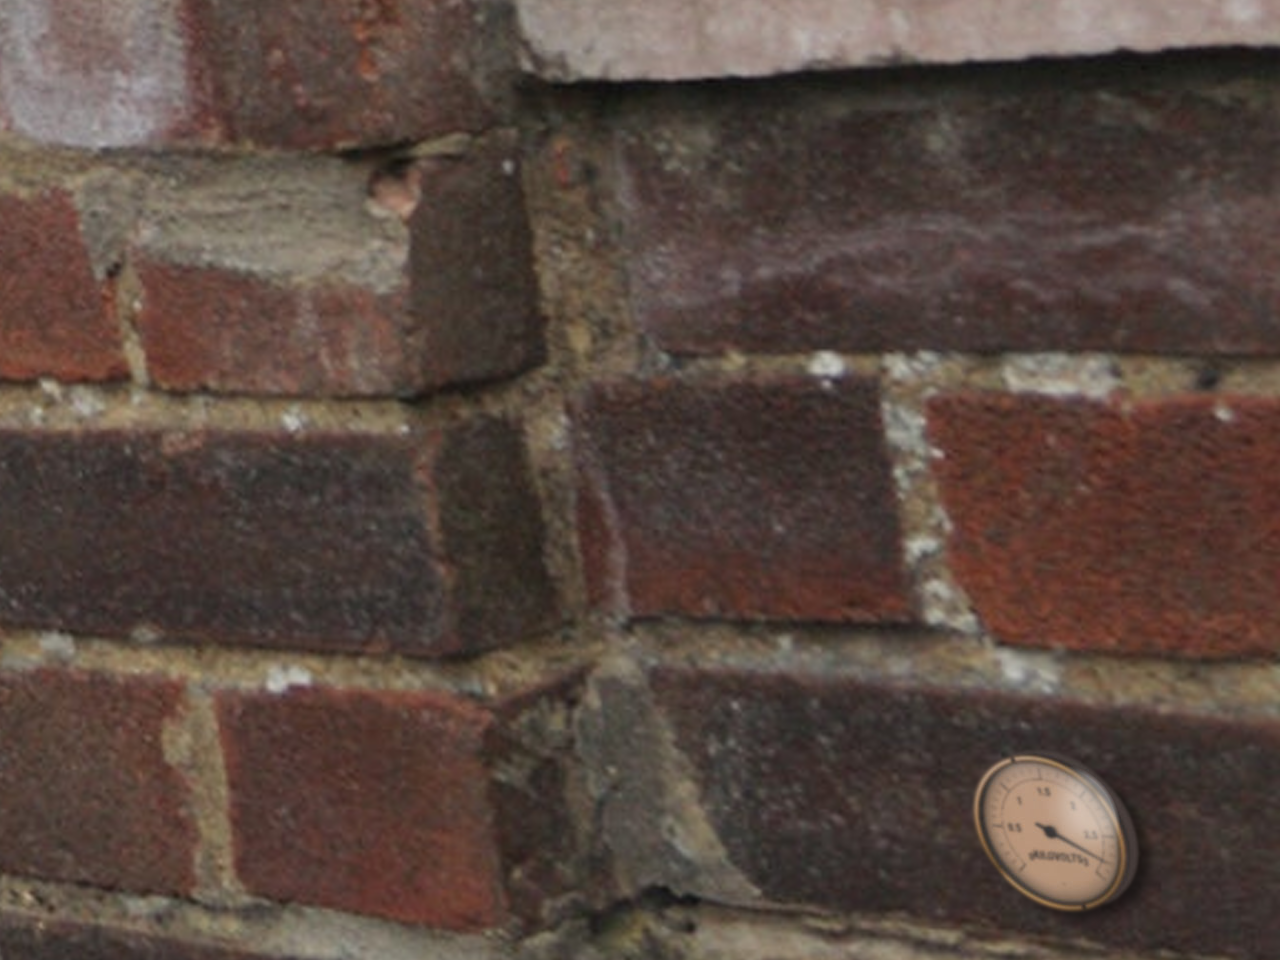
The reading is 2.8 kV
